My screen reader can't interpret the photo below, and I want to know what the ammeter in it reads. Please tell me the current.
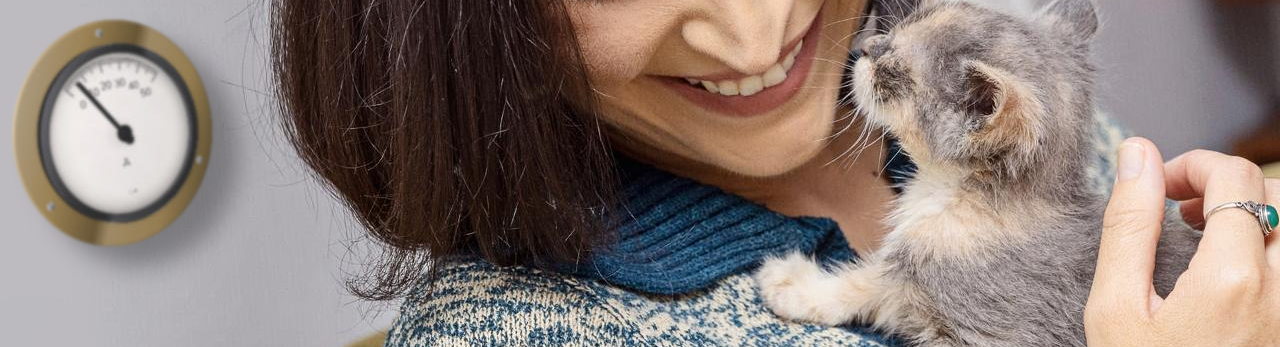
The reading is 5 A
